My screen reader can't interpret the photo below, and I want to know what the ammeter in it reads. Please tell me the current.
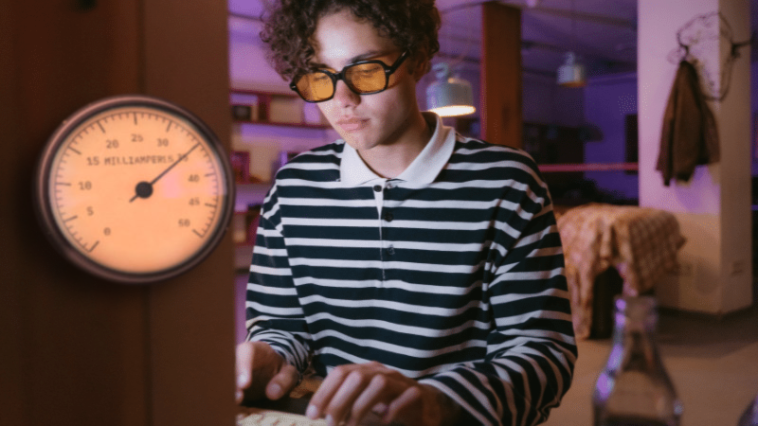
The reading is 35 mA
